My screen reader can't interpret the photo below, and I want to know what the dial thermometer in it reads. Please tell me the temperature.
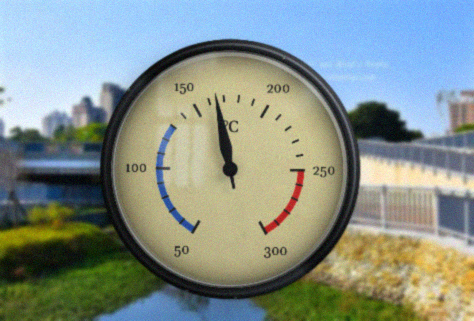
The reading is 165 °C
